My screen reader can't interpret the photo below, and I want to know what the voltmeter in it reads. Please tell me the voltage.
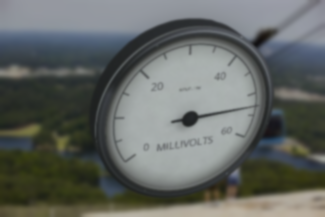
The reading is 52.5 mV
